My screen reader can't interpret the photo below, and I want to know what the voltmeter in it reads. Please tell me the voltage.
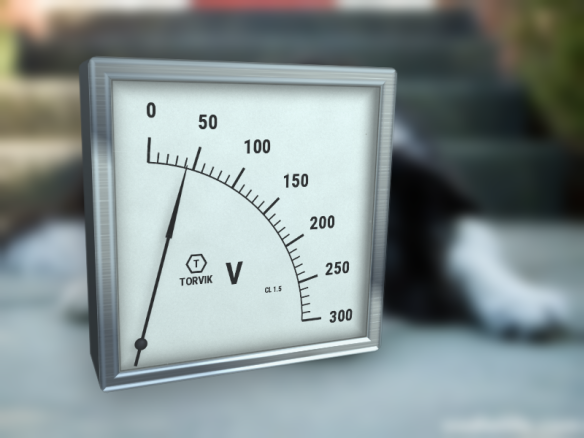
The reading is 40 V
